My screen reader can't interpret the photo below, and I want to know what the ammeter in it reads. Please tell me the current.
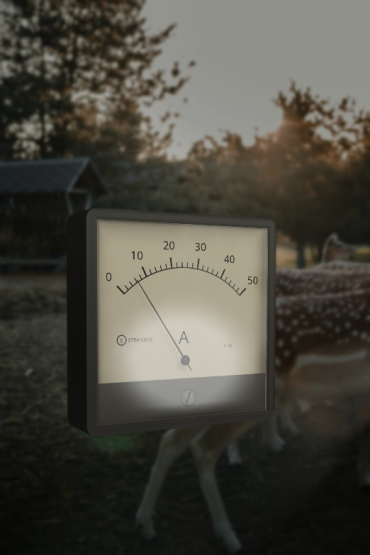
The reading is 6 A
